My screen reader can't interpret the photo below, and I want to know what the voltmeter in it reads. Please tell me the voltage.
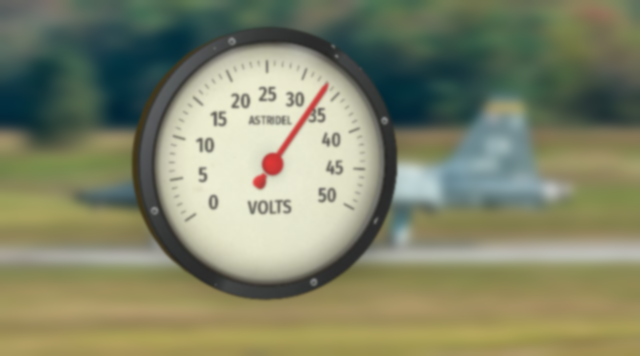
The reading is 33 V
